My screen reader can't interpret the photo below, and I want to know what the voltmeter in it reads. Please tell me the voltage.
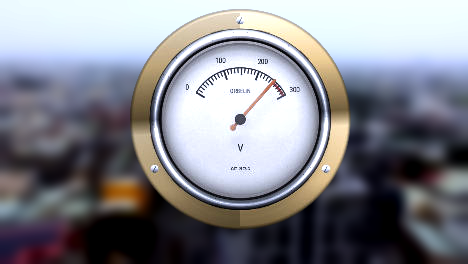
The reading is 250 V
